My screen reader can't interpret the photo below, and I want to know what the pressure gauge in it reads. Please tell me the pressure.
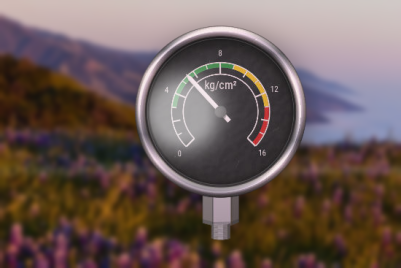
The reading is 5.5 kg/cm²
